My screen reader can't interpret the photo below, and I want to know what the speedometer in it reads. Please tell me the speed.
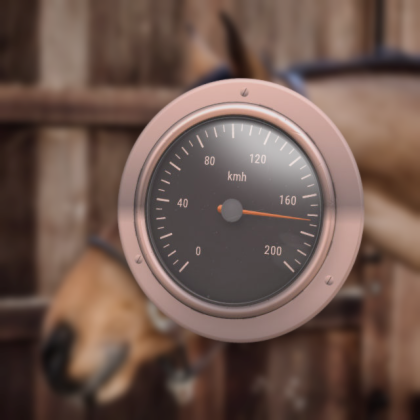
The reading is 172.5 km/h
